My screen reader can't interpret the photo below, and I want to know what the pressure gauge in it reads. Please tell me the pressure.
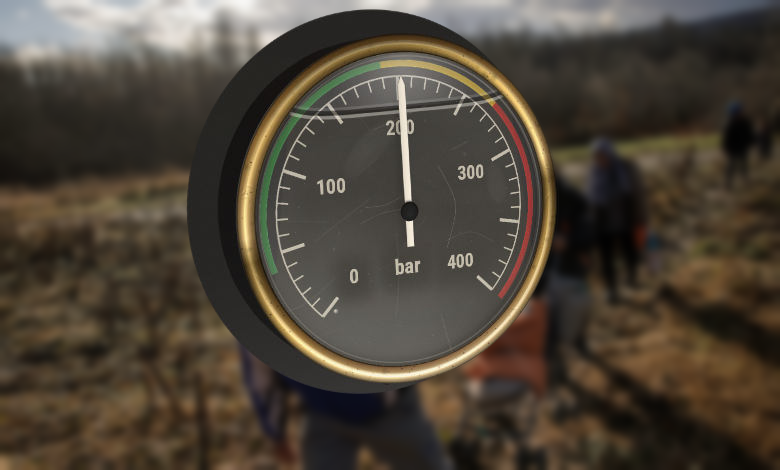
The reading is 200 bar
